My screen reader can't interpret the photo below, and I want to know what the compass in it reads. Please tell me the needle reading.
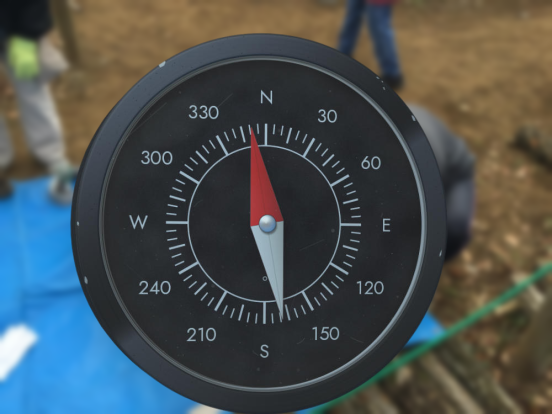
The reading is 350 °
